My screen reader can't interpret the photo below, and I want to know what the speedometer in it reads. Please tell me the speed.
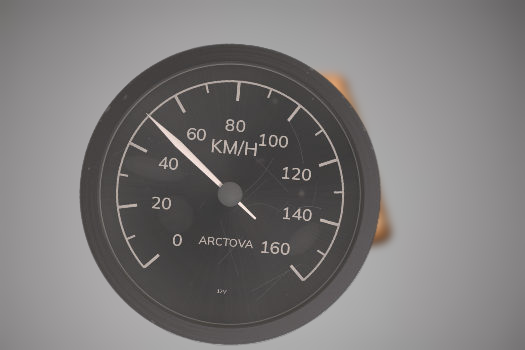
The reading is 50 km/h
